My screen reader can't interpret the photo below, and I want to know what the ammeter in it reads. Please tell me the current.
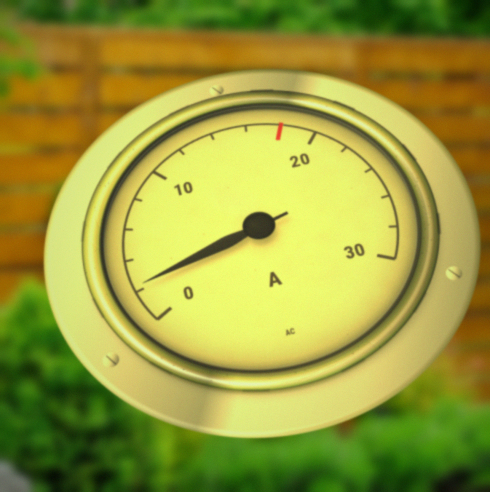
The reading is 2 A
